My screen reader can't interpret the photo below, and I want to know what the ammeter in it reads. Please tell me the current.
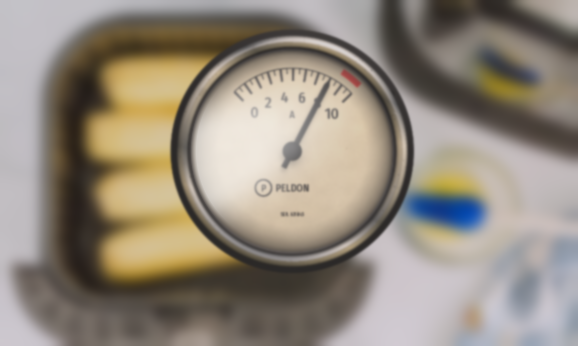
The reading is 8 A
